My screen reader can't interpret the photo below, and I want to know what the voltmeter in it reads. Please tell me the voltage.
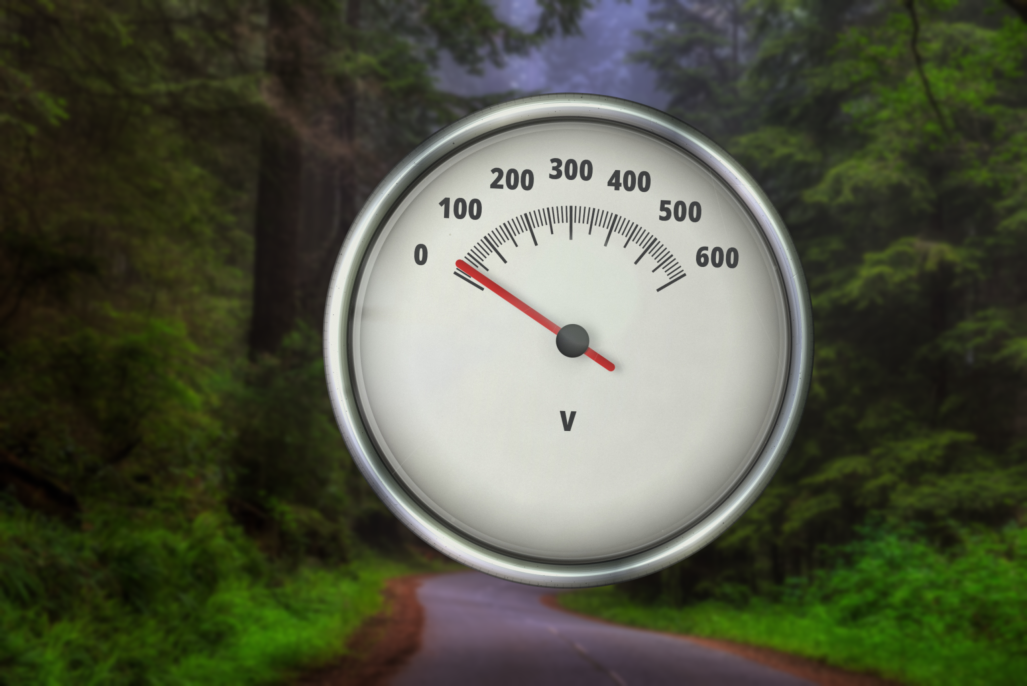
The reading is 20 V
